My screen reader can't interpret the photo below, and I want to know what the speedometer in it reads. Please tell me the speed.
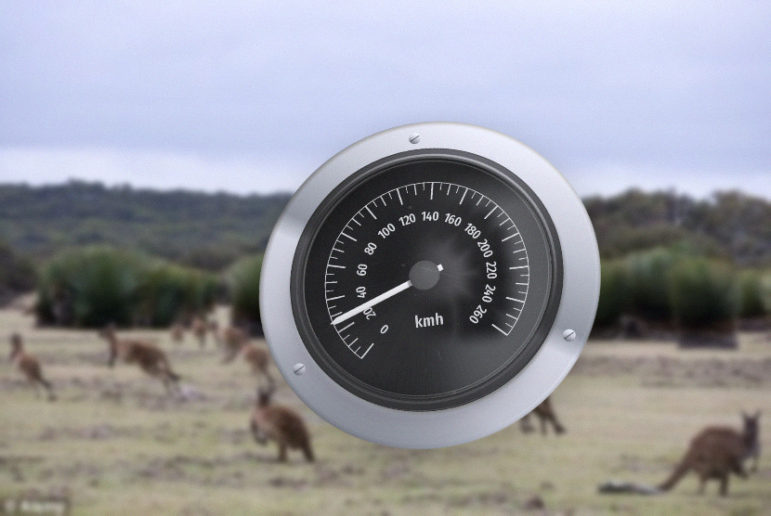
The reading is 25 km/h
